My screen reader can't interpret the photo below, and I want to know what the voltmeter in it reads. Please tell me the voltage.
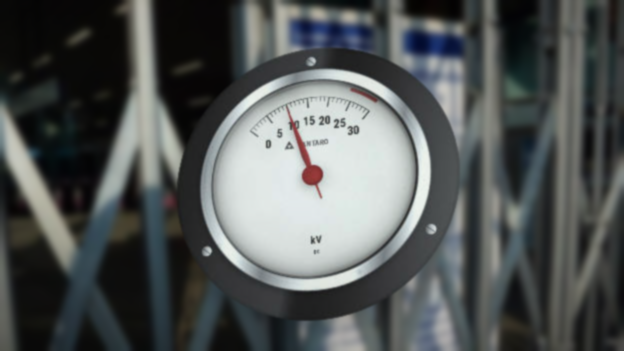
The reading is 10 kV
